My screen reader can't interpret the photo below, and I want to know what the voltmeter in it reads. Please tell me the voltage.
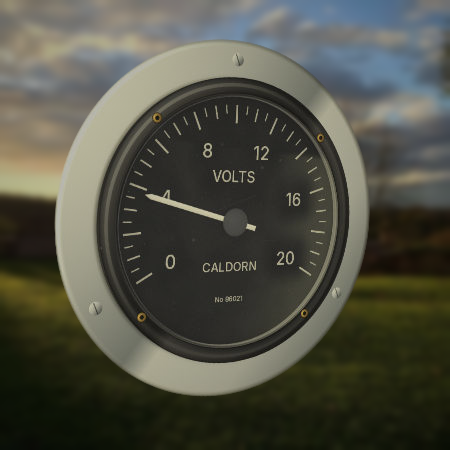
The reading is 3.75 V
